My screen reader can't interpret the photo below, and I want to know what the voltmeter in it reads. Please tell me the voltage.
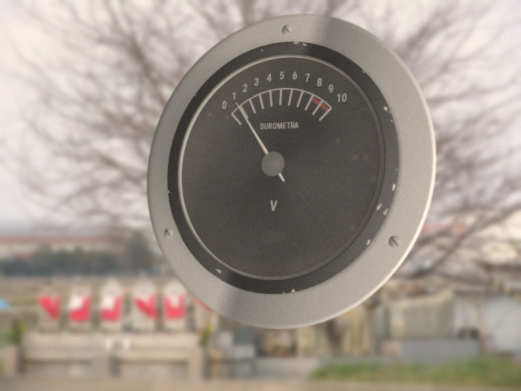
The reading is 1 V
